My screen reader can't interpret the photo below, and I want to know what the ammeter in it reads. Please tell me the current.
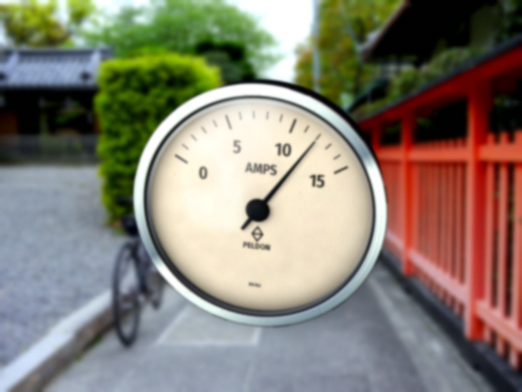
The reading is 12 A
